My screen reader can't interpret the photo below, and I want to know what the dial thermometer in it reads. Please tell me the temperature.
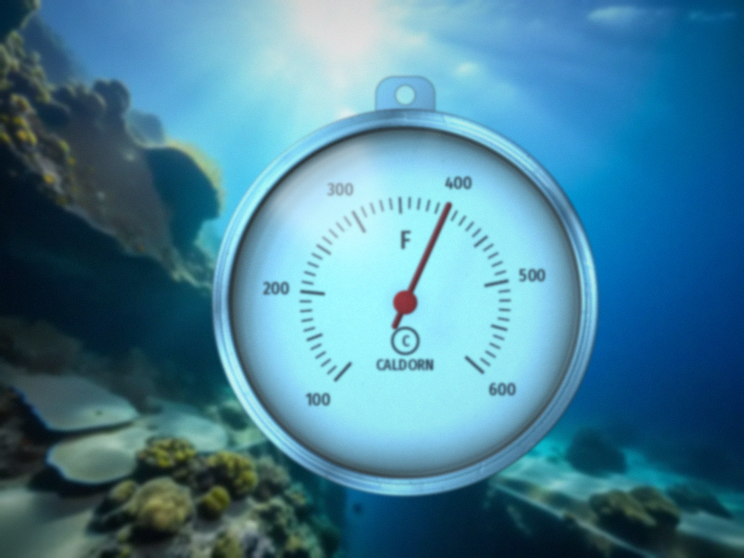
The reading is 400 °F
